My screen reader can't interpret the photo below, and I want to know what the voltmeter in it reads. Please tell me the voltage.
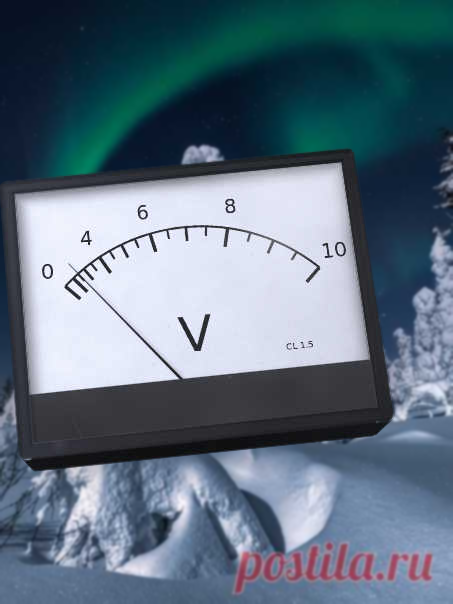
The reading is 2.5 V
